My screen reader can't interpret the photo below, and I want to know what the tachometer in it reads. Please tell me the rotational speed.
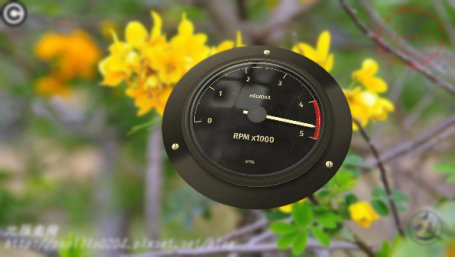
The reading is 4750 rpm
